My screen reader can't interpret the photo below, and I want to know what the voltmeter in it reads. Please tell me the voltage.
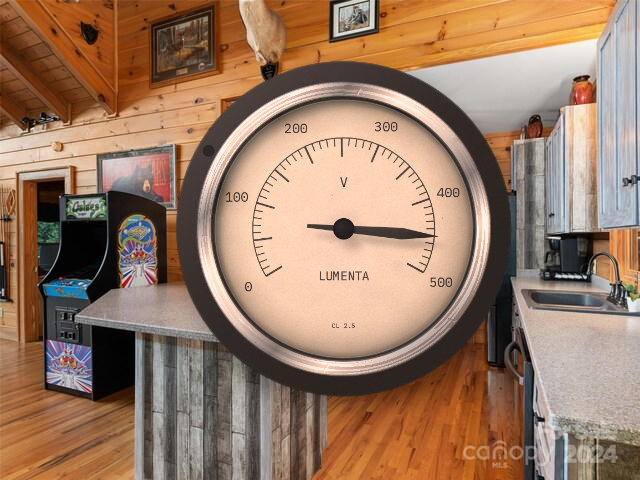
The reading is 450 V
